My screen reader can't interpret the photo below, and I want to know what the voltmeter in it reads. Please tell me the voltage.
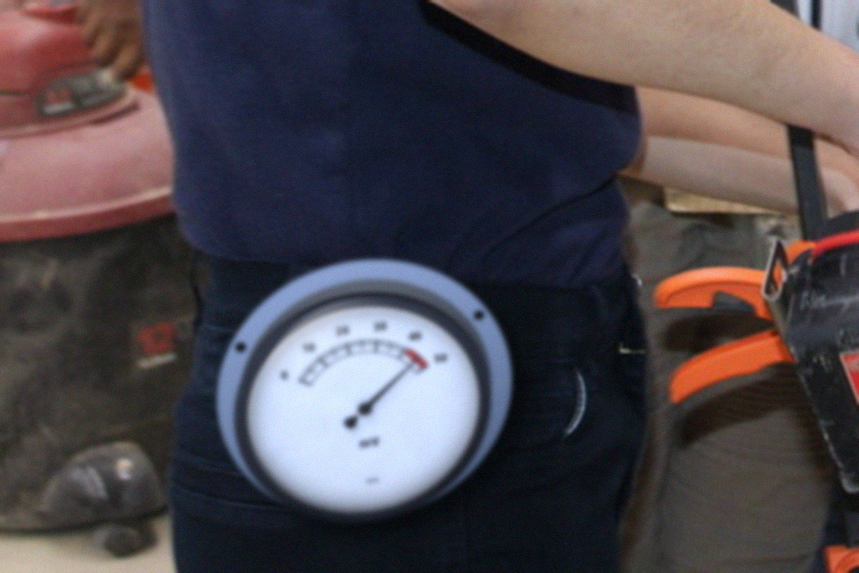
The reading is 45 mV
